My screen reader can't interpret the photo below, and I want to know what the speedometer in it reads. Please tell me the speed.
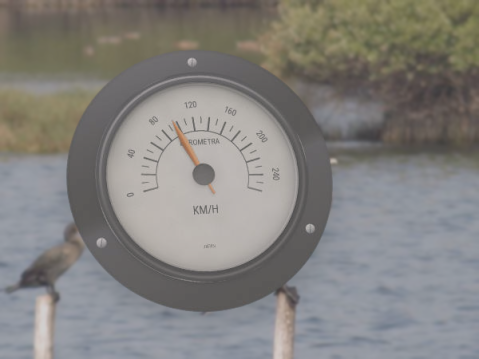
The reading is 95 km/h
